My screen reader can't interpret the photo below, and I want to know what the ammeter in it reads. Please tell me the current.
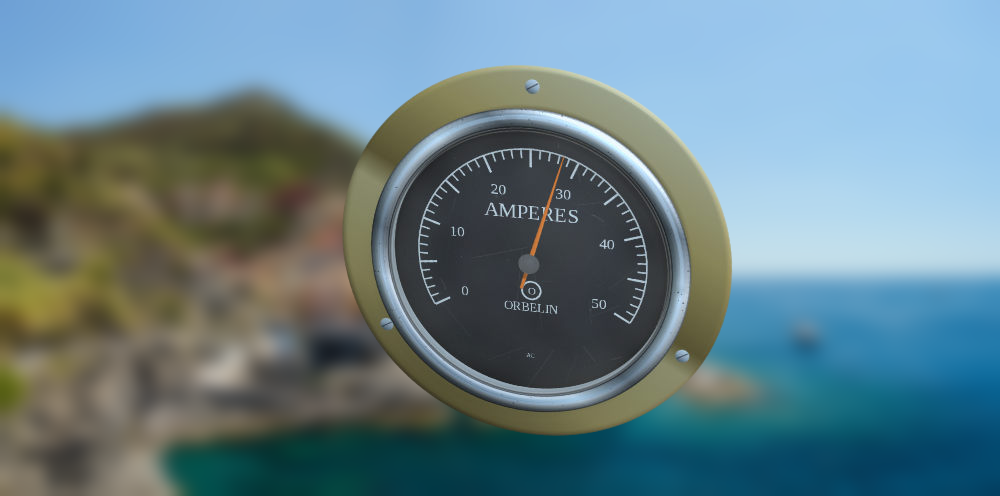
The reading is 28.5 A
